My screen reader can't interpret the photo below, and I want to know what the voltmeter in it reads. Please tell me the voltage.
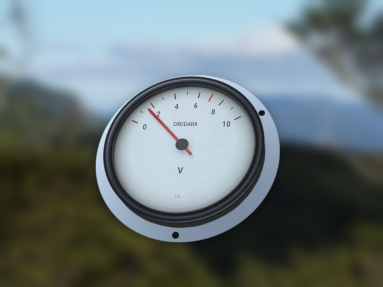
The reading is 1.5 V
